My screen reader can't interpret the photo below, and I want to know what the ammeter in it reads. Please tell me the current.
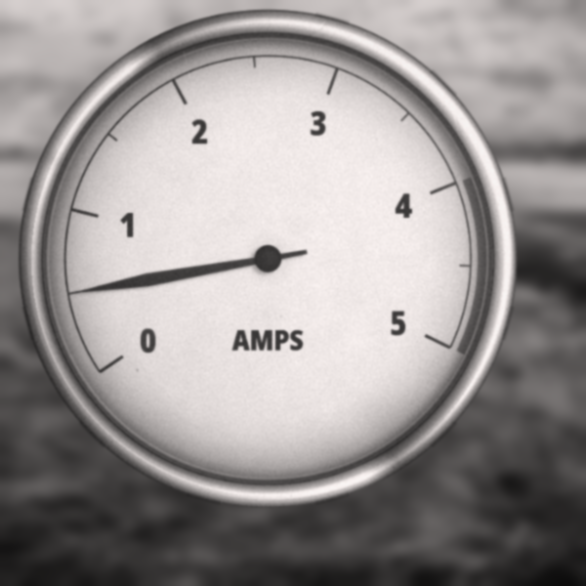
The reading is 0.5 A
